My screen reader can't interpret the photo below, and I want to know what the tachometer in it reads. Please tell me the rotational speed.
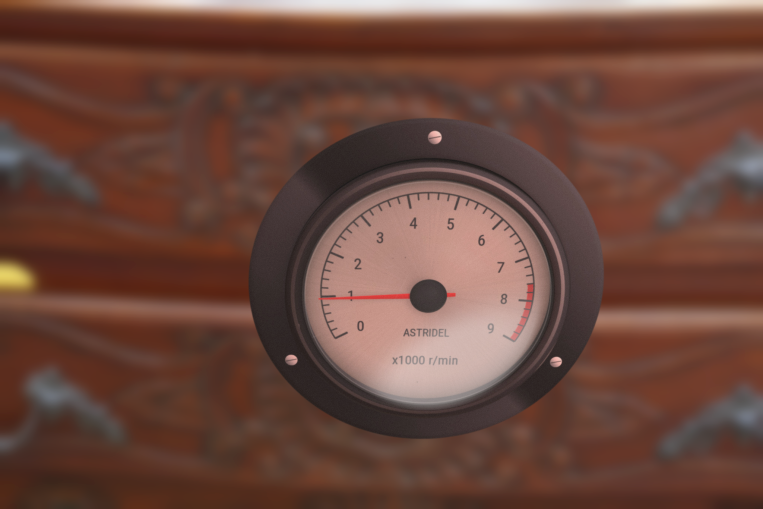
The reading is 1000 rpm
